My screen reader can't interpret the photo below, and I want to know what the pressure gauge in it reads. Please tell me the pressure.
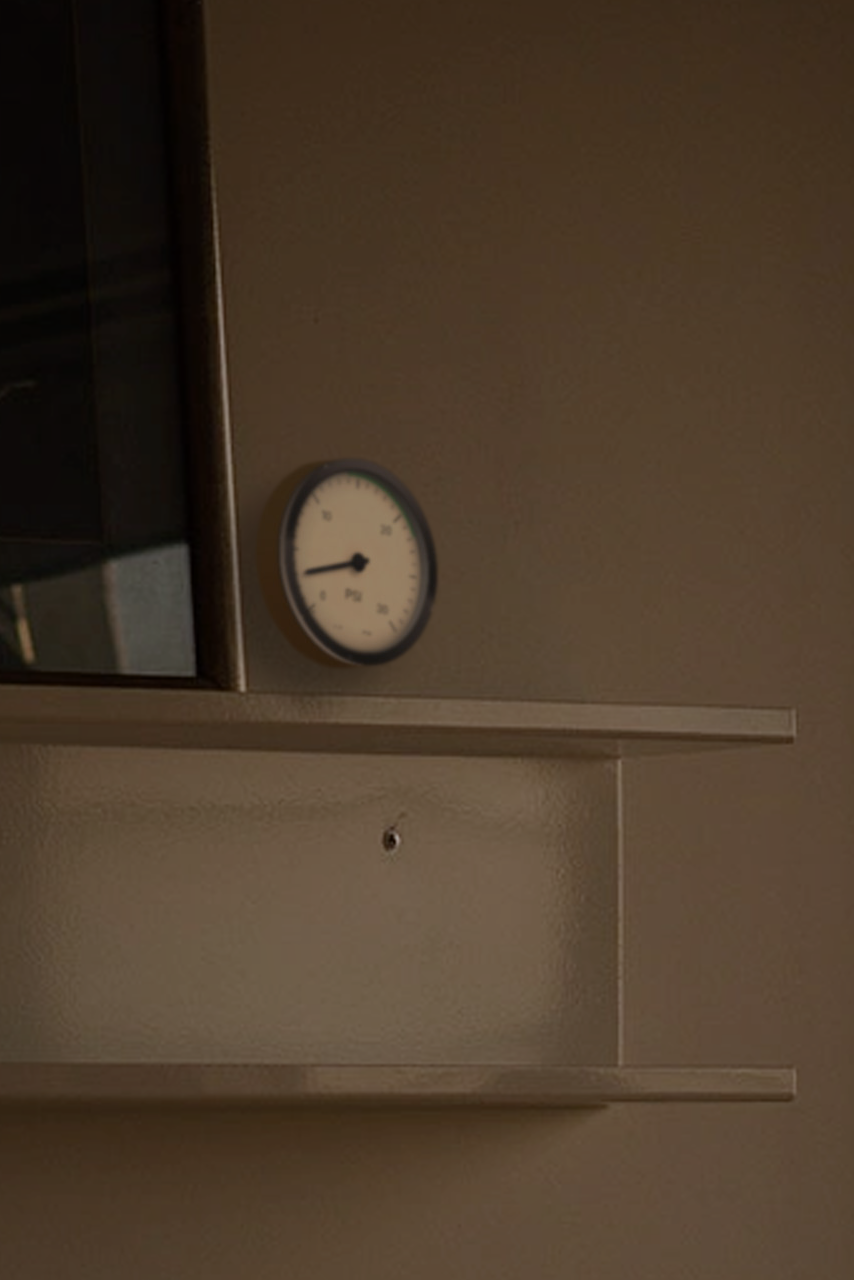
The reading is 3 psi
